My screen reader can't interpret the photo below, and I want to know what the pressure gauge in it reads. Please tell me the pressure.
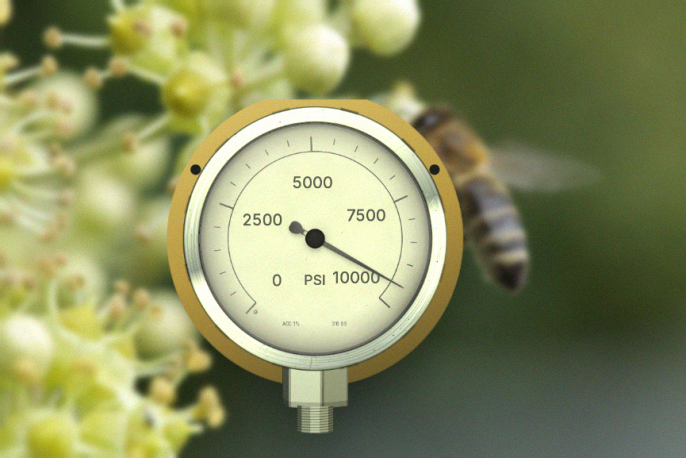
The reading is 9500 psi
